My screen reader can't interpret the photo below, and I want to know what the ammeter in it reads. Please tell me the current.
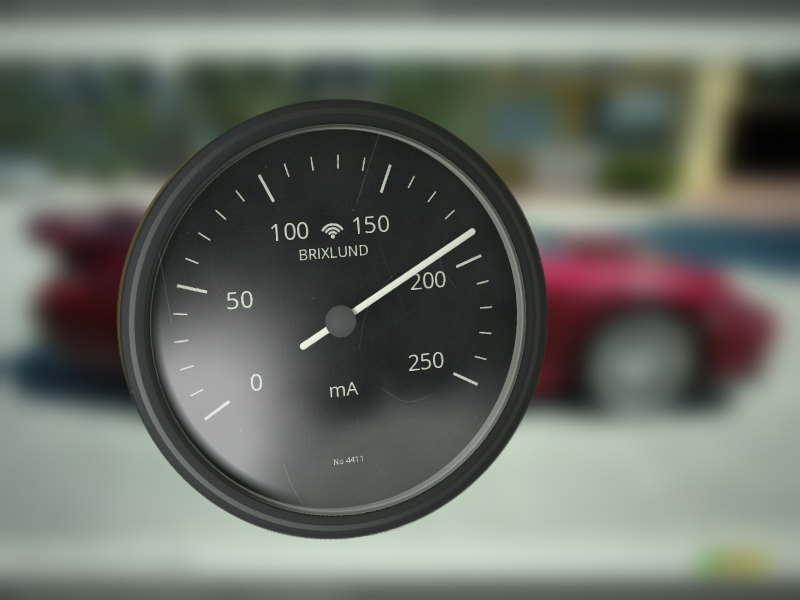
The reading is 190 mA
